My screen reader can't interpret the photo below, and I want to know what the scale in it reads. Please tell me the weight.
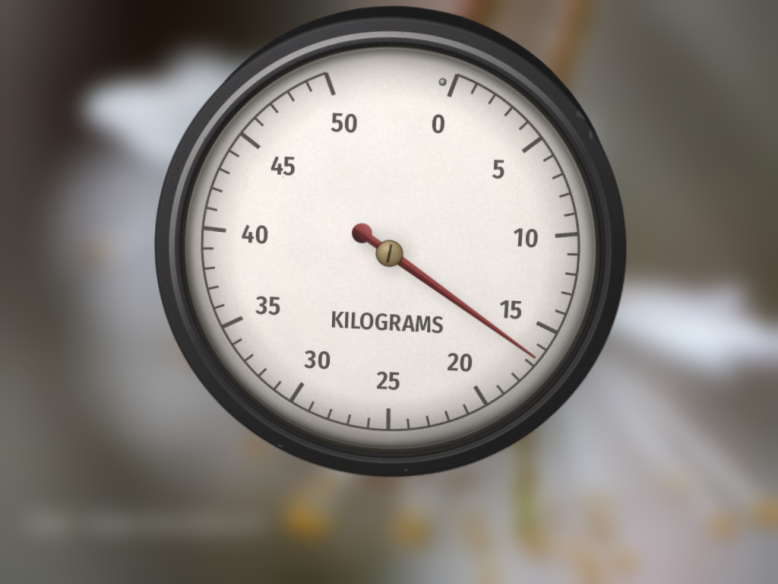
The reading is 16.5 kg
